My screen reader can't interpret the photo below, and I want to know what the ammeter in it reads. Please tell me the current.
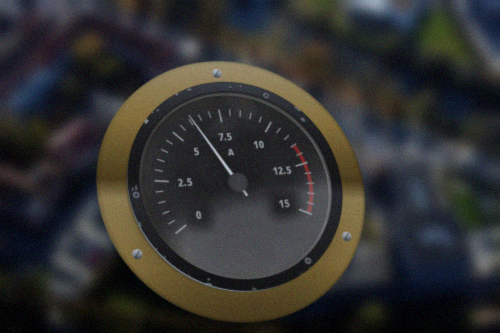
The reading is 6 A
